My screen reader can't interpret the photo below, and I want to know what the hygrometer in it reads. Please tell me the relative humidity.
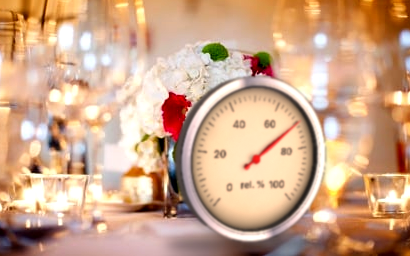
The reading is 70 %
